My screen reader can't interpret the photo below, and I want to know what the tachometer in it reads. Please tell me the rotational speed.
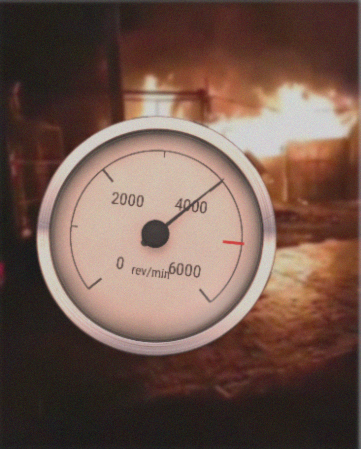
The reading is 4000 rpm
